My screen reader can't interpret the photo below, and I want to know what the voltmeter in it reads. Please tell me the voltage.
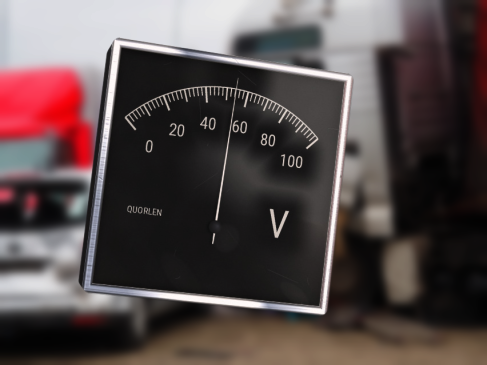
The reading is 54 V
